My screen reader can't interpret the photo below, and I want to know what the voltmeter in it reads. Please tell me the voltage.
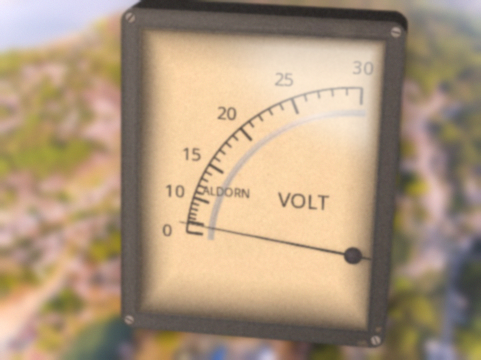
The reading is 5 V
